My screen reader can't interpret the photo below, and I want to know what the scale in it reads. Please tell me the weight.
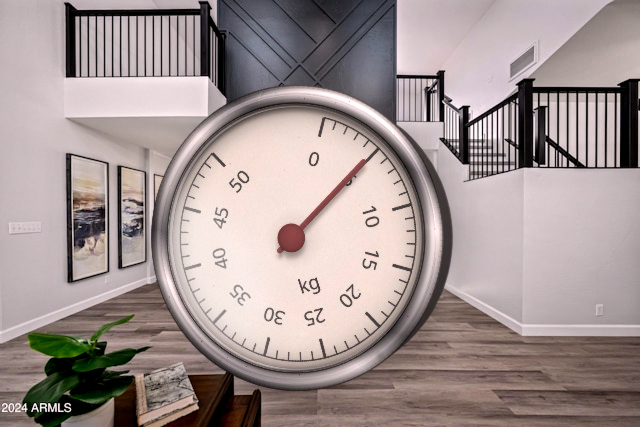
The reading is 5 kg
